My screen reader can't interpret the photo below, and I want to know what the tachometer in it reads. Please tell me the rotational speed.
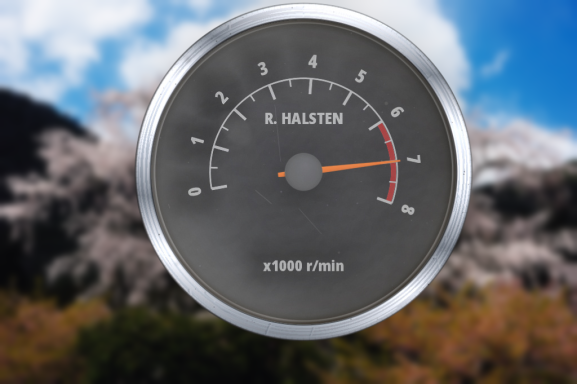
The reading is 7000 rpm
